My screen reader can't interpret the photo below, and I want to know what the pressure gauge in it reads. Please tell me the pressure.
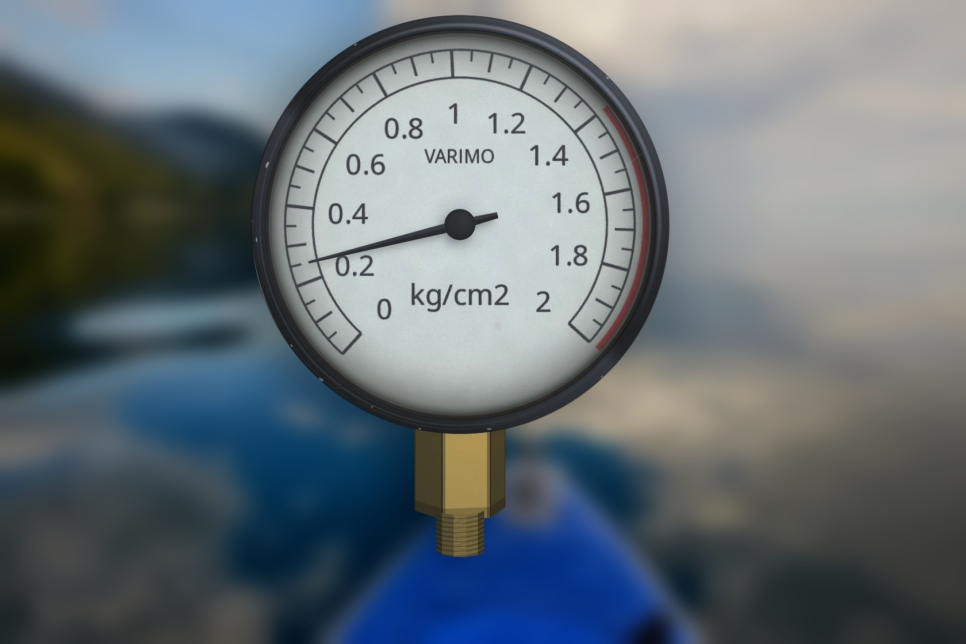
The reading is 0.25 kg/cm²
